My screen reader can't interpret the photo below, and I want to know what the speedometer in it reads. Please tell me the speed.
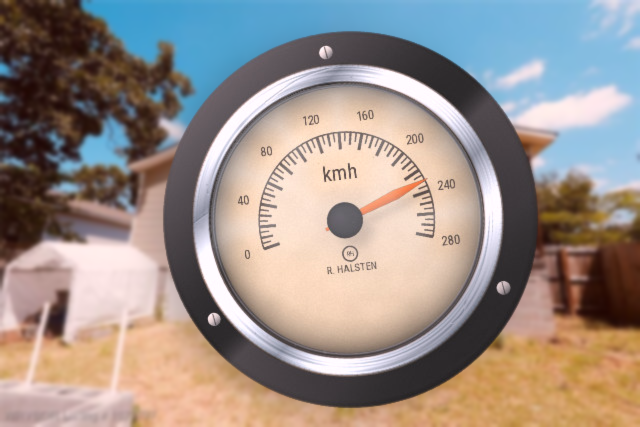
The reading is 230 km/h
